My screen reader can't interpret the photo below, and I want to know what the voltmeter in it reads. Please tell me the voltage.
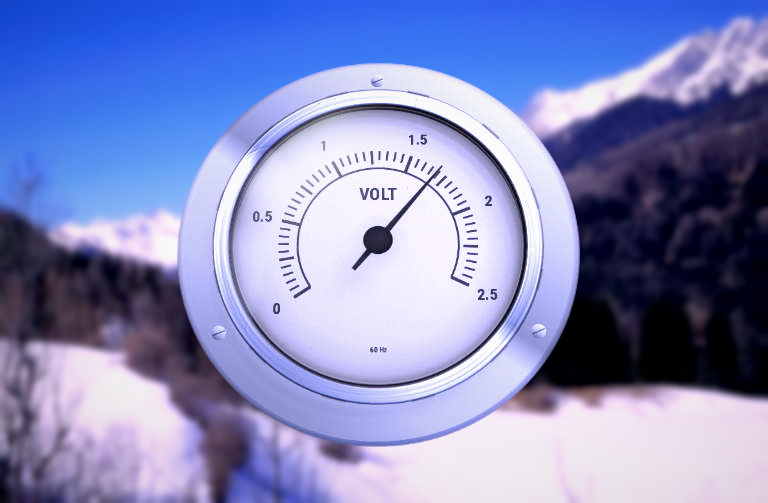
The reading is 1.7 V
